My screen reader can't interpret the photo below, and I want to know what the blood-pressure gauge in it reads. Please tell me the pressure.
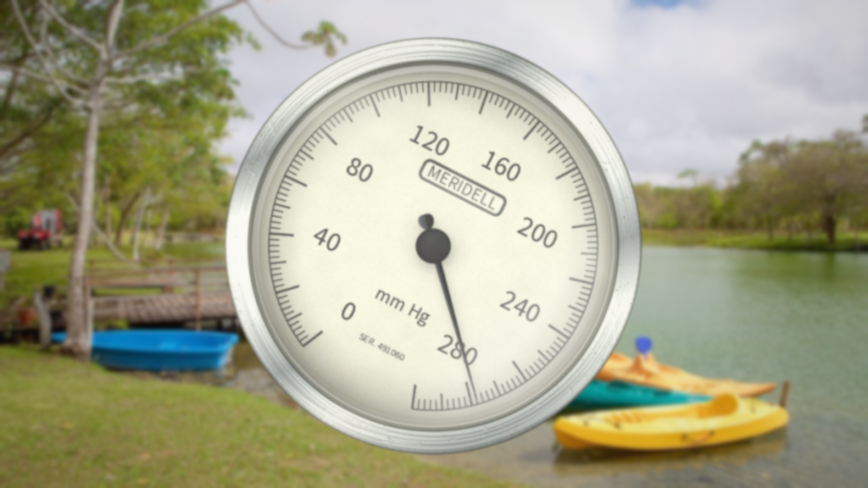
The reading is 278 mmHg
